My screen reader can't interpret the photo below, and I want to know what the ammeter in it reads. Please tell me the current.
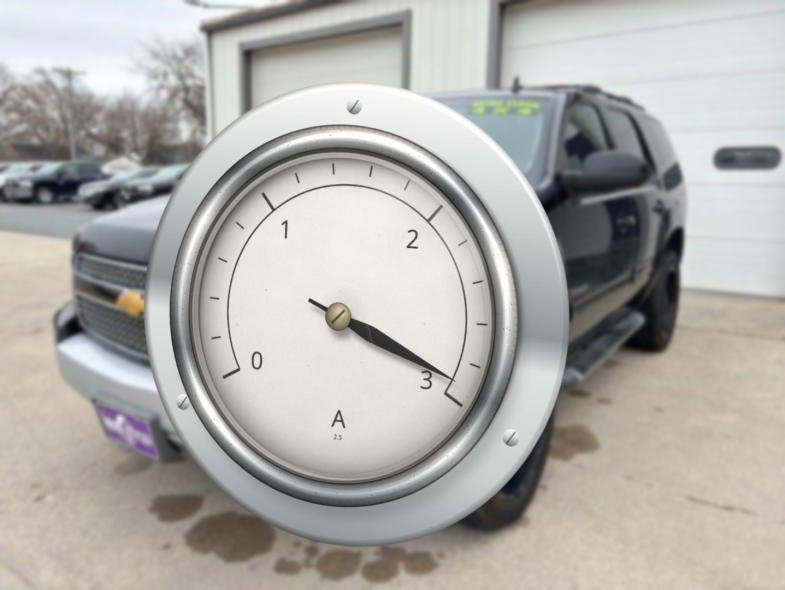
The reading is 2.9 A
